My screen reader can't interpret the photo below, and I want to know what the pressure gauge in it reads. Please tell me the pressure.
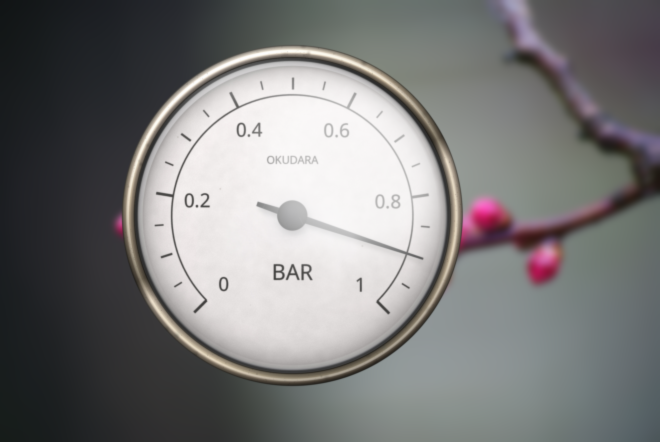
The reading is 0.9 bar
